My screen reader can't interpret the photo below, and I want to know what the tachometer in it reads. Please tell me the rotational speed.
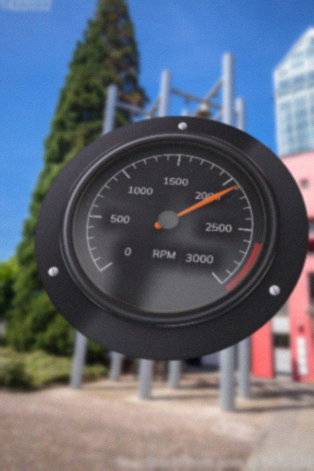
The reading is 2100 rpm
